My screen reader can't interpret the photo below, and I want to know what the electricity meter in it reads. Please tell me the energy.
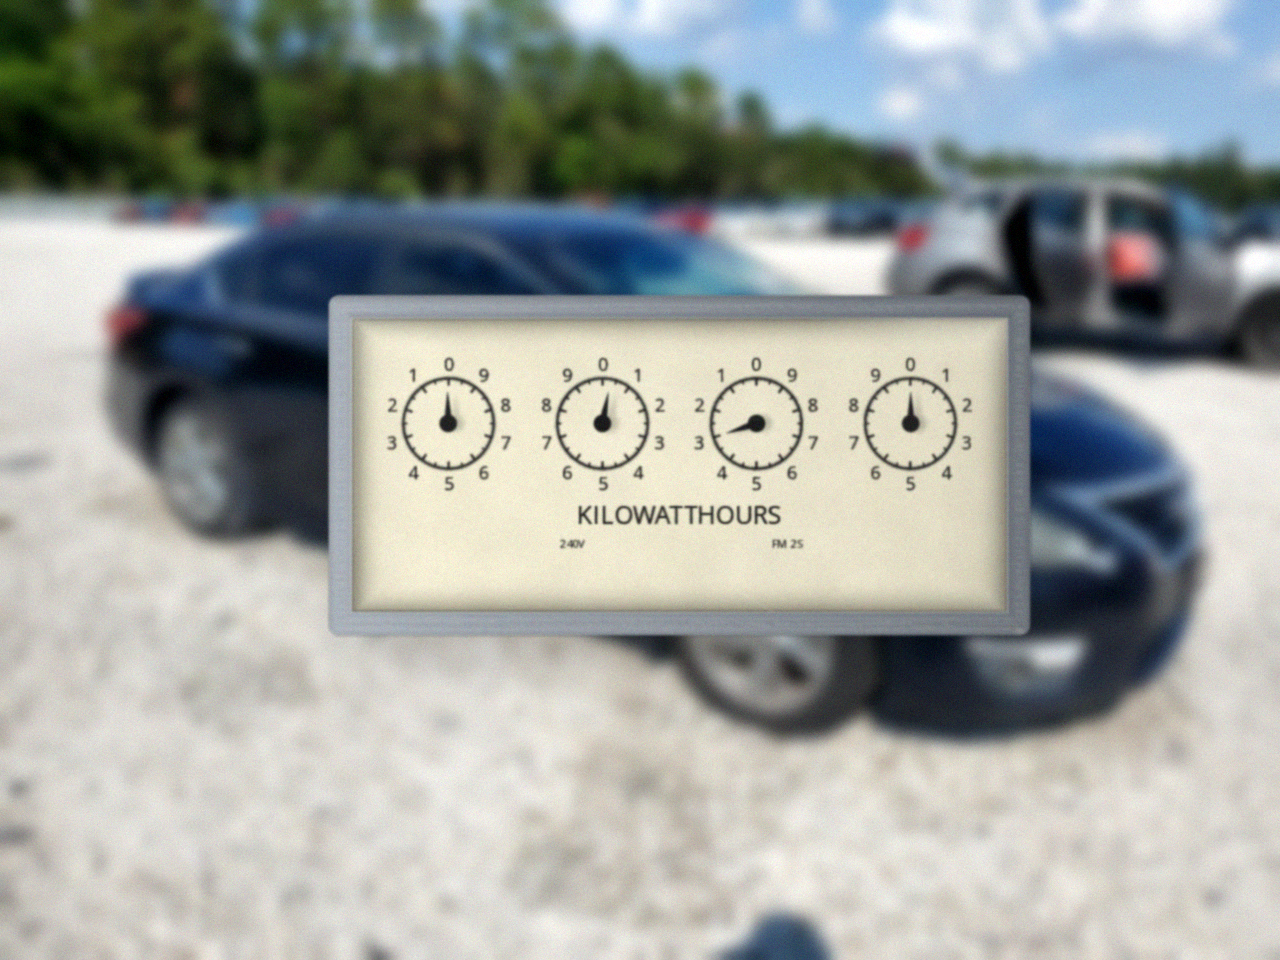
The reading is 30 kWh
